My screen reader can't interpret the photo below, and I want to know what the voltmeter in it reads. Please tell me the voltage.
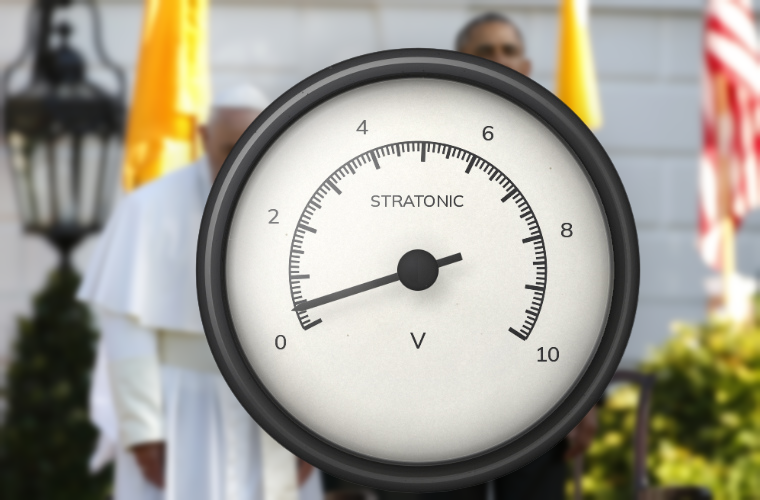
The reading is 0.4 V
